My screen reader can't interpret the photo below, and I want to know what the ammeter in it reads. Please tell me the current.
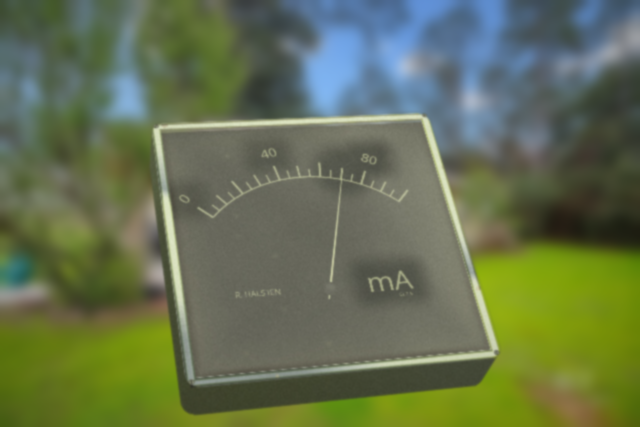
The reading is 70 mA
